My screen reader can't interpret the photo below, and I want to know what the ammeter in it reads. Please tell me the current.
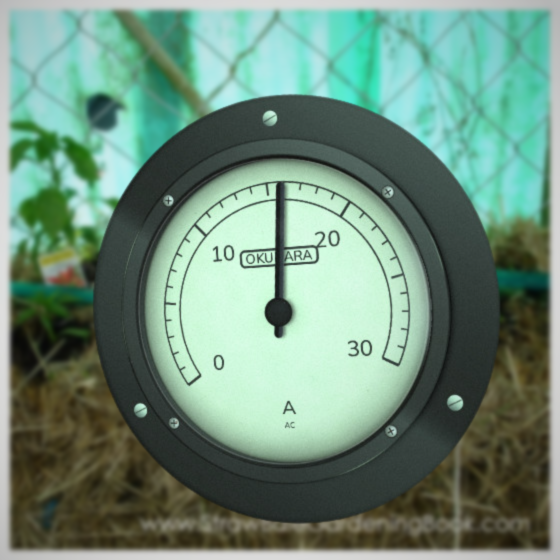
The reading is 16 A
